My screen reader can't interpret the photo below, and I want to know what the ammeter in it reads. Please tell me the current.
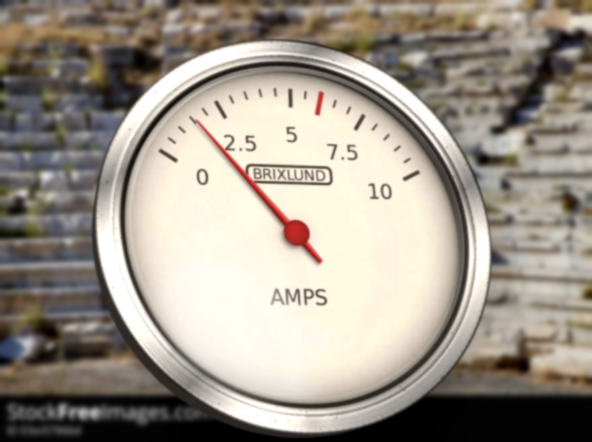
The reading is 1.5 A
